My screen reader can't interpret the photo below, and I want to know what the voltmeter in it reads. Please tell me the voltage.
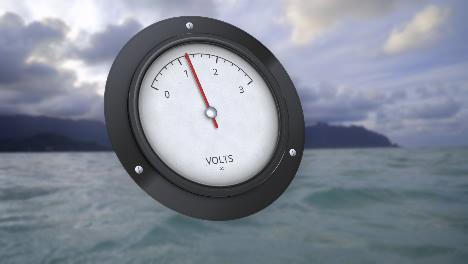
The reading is 1.2 V
